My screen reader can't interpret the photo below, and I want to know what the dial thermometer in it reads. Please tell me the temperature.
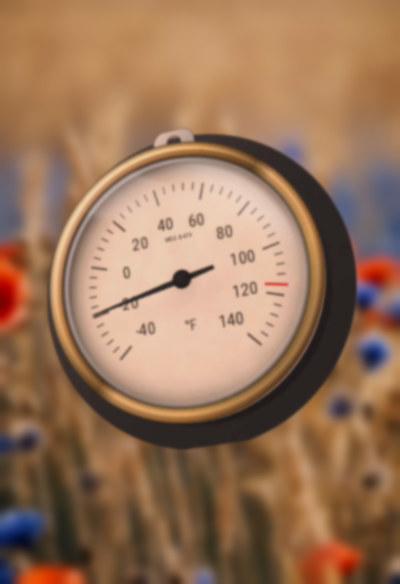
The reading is -20 °F
